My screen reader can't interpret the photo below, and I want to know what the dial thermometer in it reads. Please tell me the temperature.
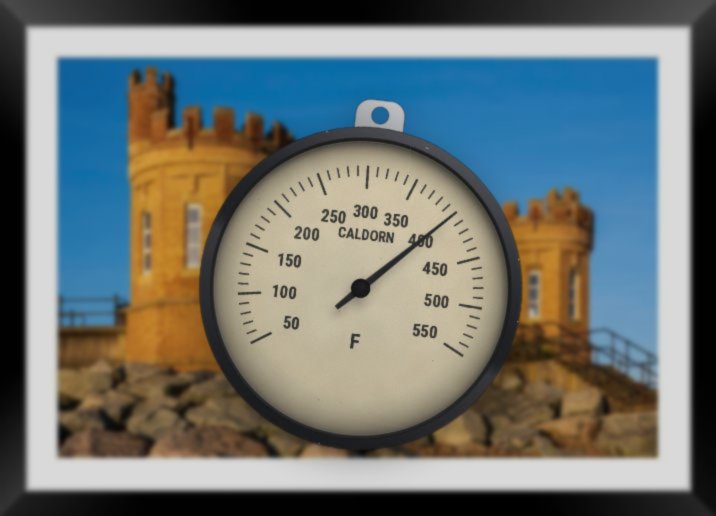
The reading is 400 °F
